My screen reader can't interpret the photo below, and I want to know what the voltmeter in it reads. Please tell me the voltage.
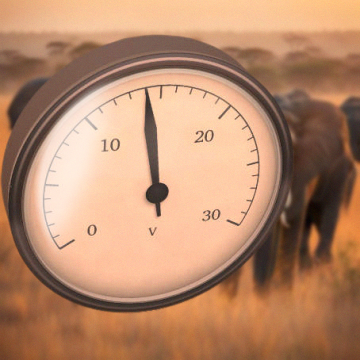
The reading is 14 V
